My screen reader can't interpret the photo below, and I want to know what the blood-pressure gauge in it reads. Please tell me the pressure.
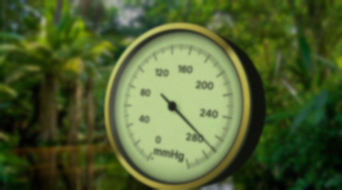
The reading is 270 mmHg
